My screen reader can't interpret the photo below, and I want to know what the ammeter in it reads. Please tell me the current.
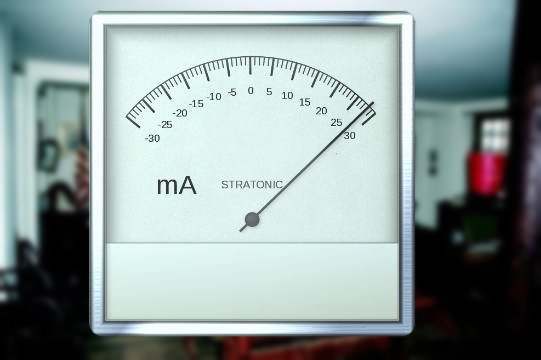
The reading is 28 mA
